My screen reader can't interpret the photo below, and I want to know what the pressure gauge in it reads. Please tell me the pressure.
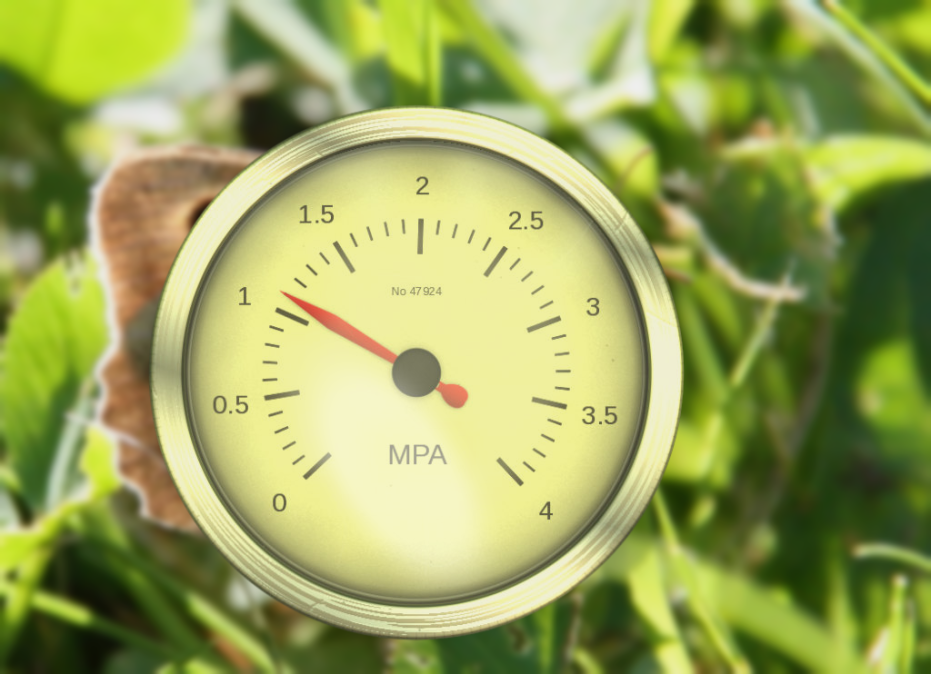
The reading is 1.1 MPa
